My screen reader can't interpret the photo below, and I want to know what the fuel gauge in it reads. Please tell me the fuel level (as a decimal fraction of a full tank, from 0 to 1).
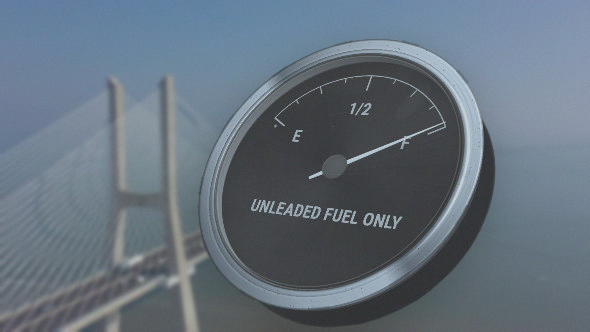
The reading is 1
